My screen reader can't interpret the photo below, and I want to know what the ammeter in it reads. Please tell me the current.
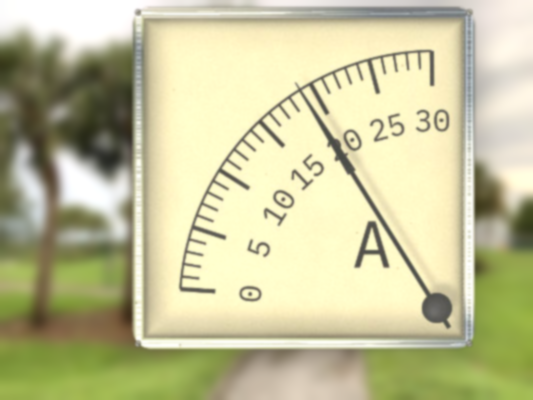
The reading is 19 A
